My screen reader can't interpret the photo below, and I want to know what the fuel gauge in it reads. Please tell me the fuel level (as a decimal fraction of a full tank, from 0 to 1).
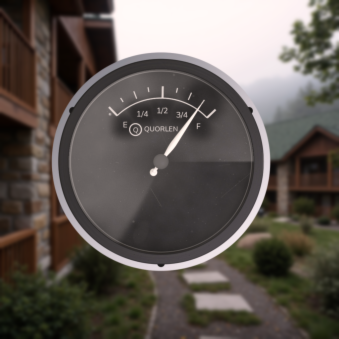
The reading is 0.875
